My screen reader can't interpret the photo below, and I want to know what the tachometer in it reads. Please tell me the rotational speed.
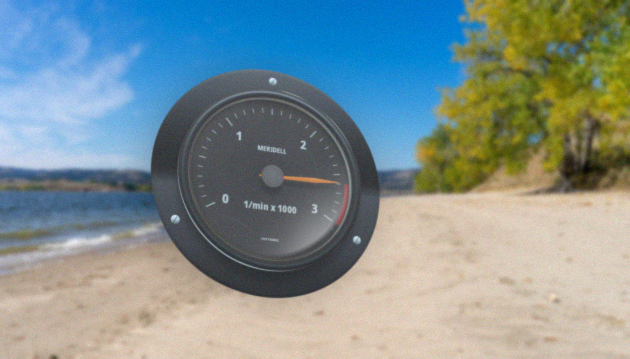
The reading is 2600 rpm
